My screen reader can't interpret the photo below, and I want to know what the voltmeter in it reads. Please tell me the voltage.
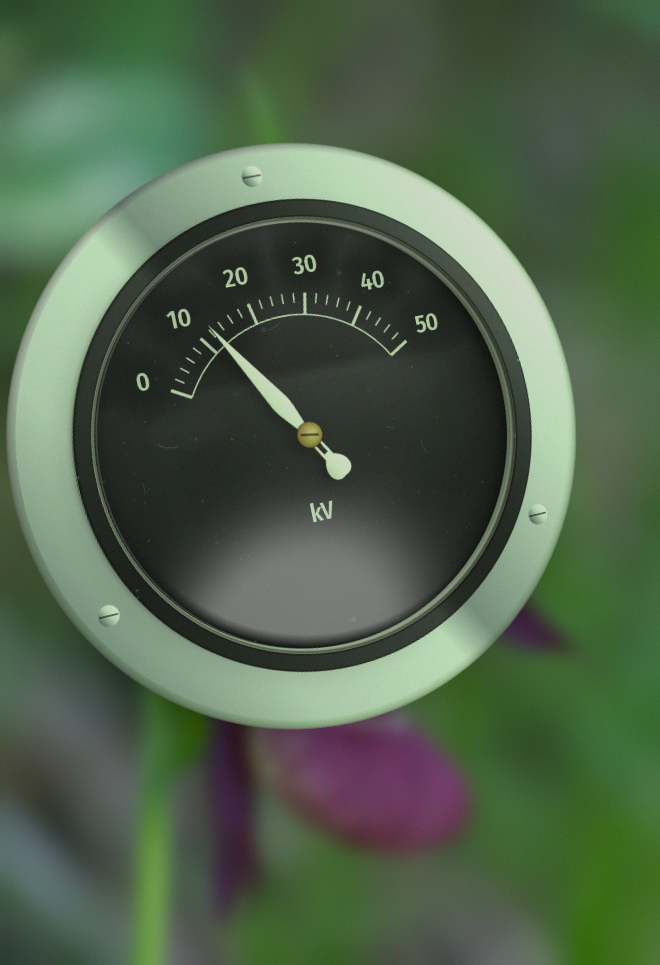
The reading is 12 kV
